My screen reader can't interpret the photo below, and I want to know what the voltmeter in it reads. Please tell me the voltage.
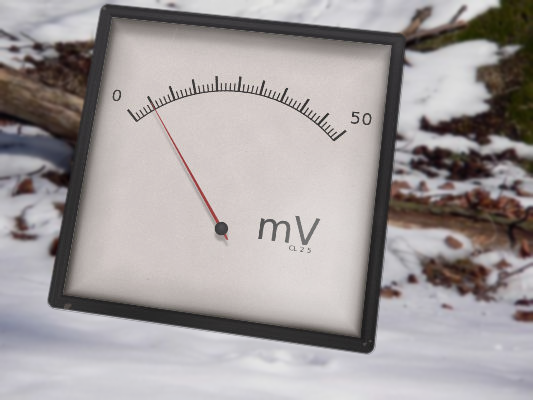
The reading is 5 mV
